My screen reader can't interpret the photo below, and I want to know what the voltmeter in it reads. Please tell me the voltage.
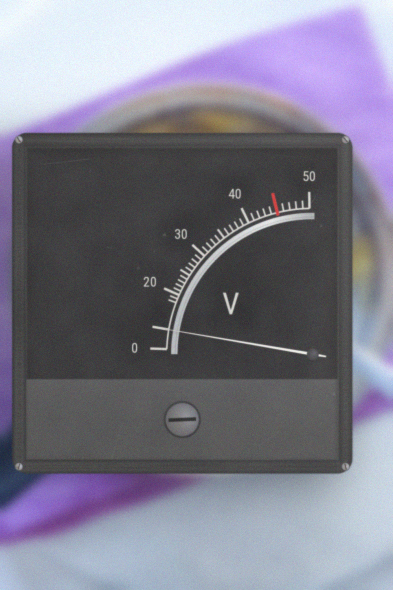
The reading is 10 V
